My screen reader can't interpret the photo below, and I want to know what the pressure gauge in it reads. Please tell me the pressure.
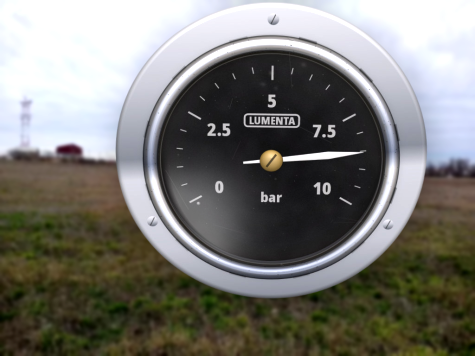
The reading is 8.5 bar
